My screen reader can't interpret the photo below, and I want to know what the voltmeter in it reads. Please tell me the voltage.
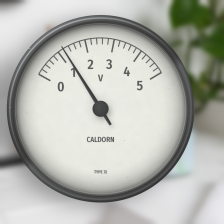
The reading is 1.2 V
